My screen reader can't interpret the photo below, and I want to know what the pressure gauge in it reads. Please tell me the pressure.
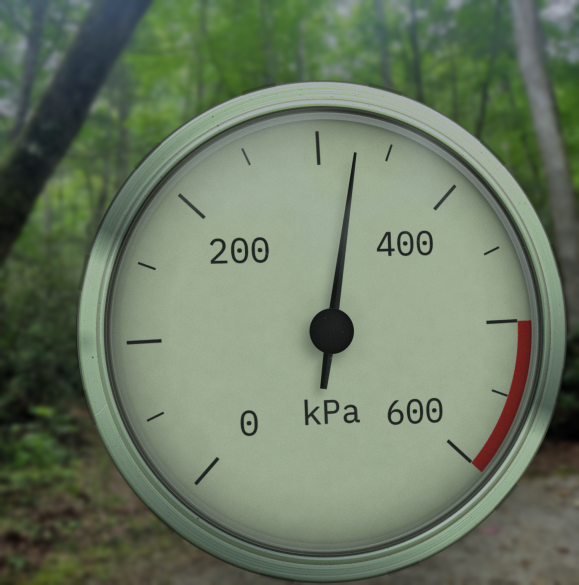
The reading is 325 kPa
